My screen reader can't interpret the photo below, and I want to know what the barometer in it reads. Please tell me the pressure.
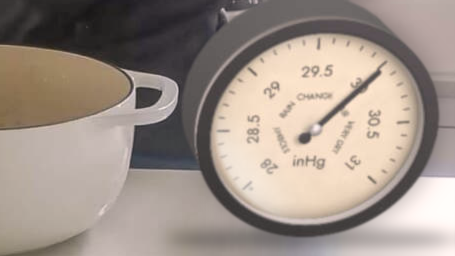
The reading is 30 inHg
